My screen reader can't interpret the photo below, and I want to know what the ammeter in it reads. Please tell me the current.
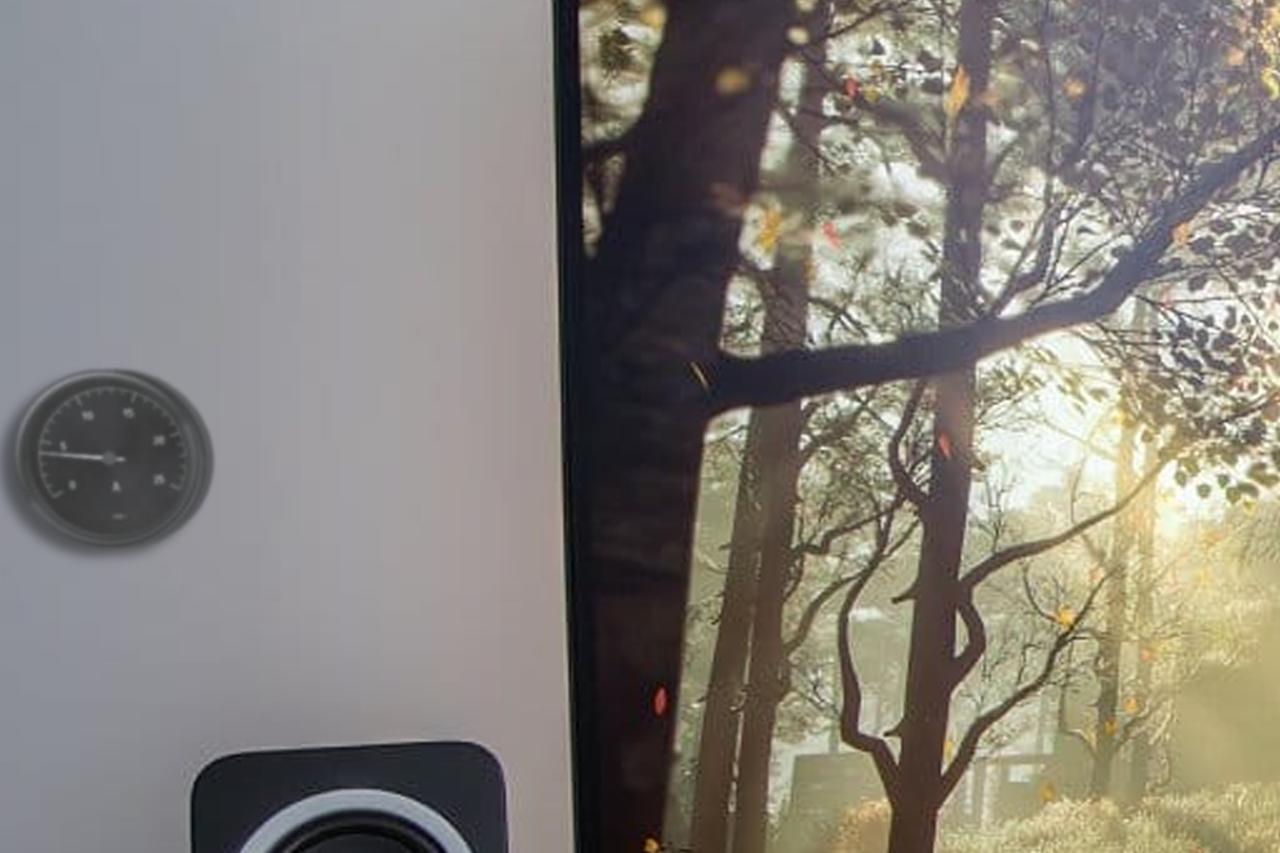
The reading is 4 A
